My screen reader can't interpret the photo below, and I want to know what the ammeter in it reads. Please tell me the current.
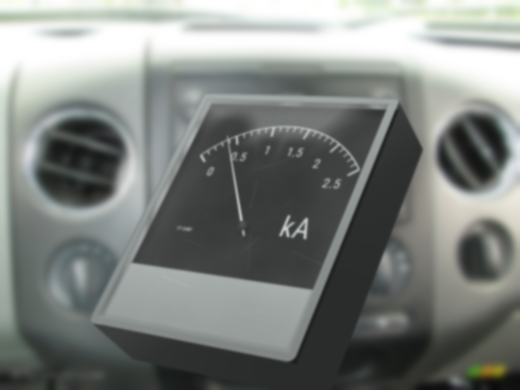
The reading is 0.4 kA
